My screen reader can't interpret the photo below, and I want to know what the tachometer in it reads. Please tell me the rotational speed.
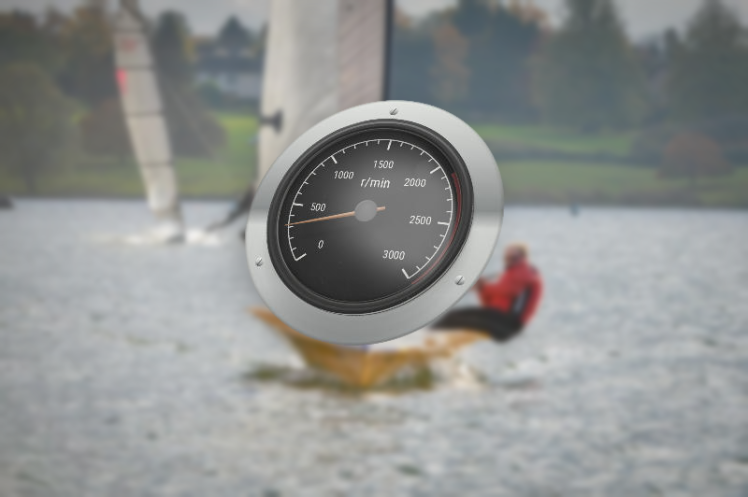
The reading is 300 rpm
